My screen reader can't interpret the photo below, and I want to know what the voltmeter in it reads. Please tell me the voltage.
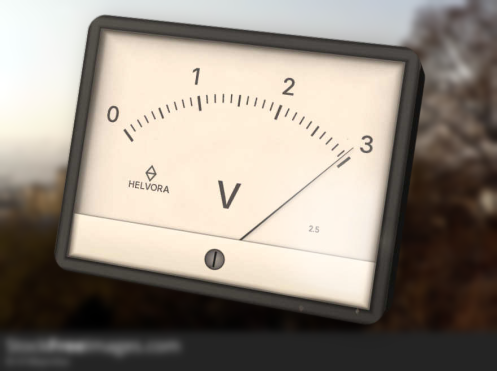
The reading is 2.95 V
